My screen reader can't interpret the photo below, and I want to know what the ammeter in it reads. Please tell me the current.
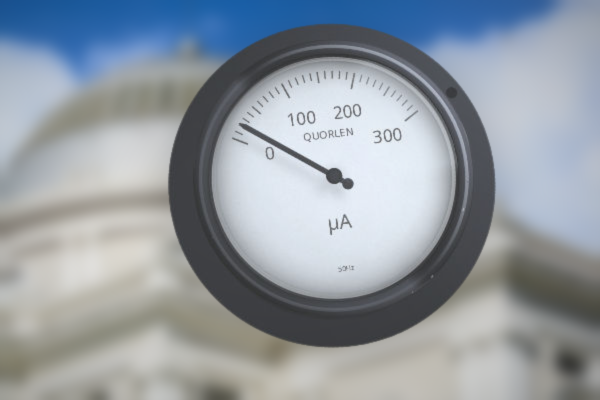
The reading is 20 µA
